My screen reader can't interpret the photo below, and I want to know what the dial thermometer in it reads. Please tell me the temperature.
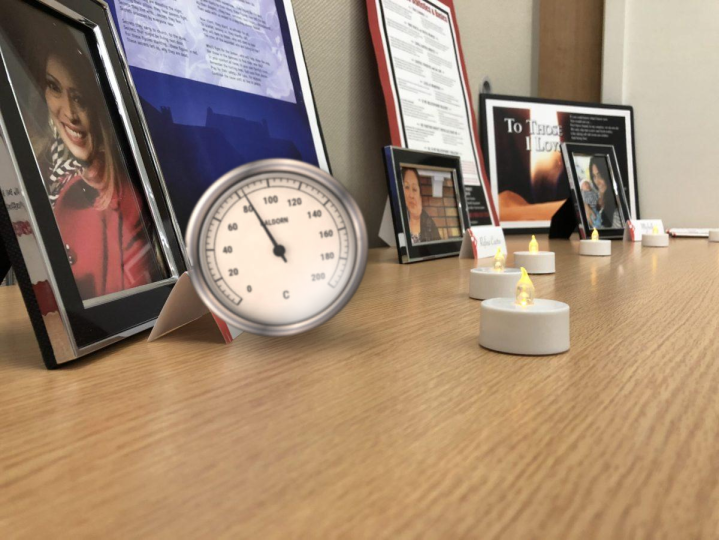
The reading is 84 °C
